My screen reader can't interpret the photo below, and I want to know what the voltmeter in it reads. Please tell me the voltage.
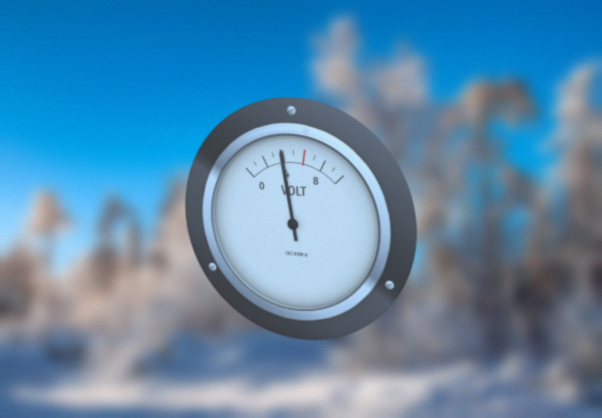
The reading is 4 V
